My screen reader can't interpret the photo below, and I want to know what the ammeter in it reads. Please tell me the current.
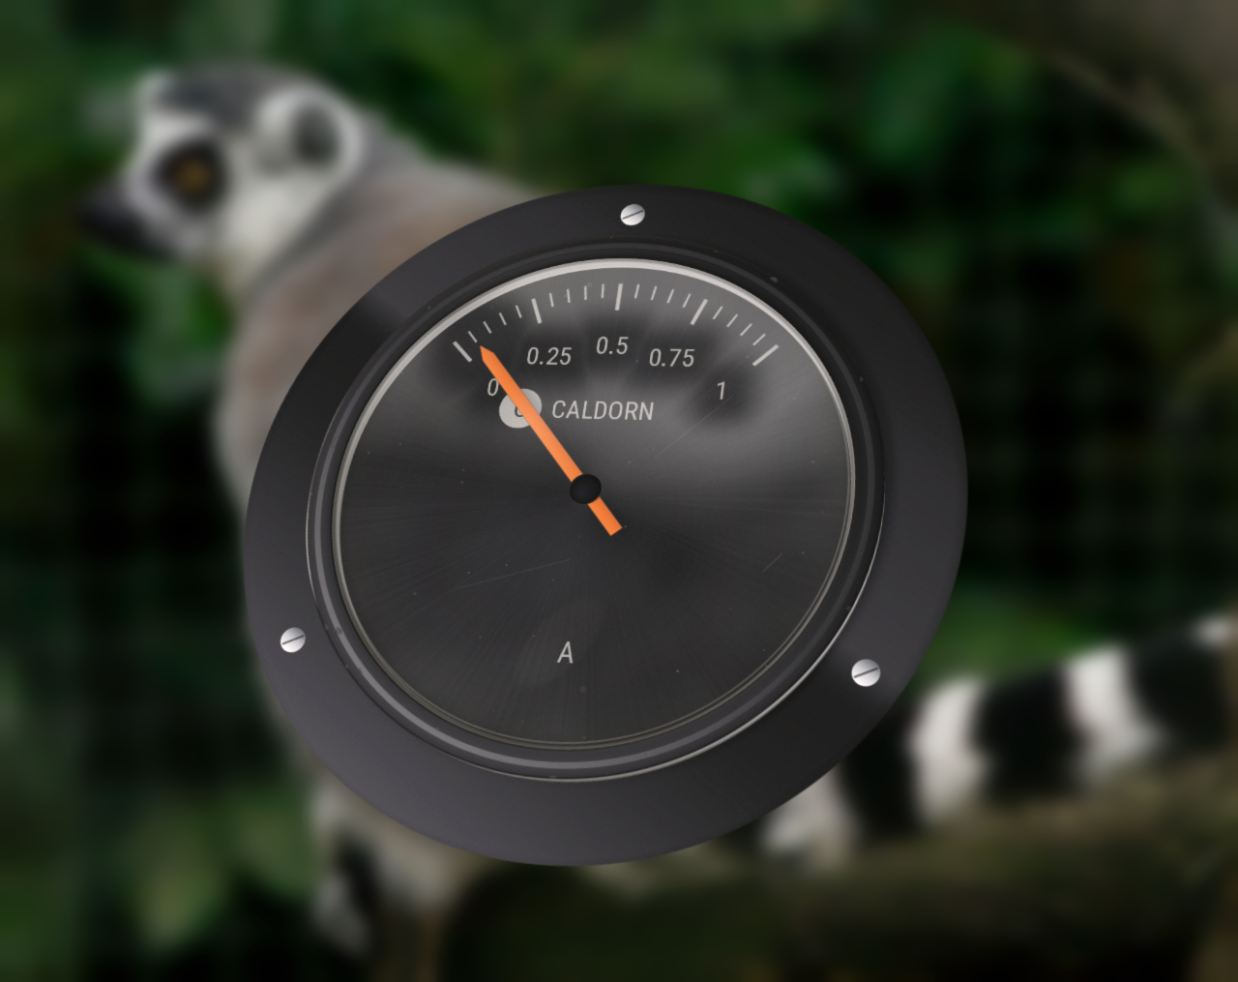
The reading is 0.05 A
